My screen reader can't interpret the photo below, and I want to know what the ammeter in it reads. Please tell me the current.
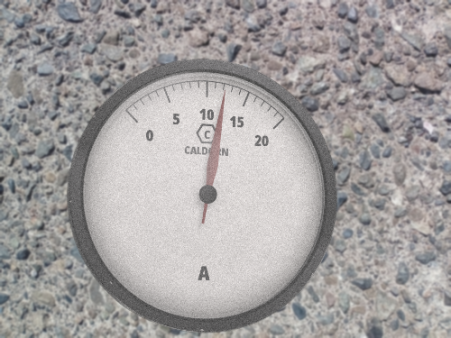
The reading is 12 A
